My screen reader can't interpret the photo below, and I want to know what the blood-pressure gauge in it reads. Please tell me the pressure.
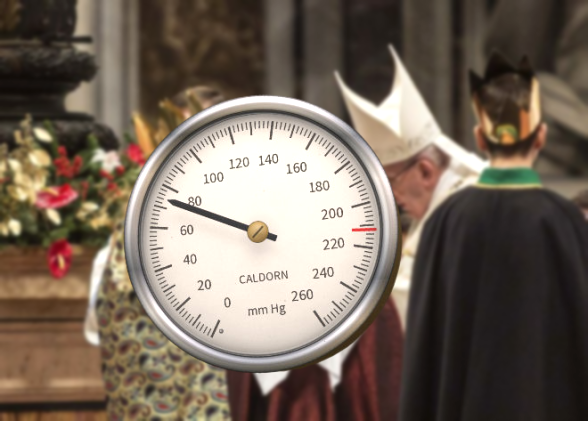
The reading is 74 mmHg
